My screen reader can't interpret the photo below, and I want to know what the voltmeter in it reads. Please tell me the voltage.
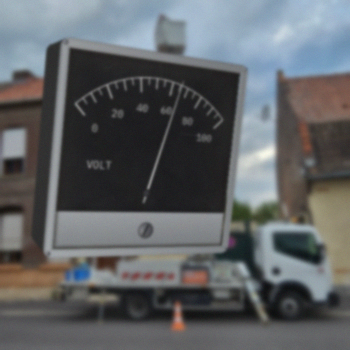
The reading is 65 V
